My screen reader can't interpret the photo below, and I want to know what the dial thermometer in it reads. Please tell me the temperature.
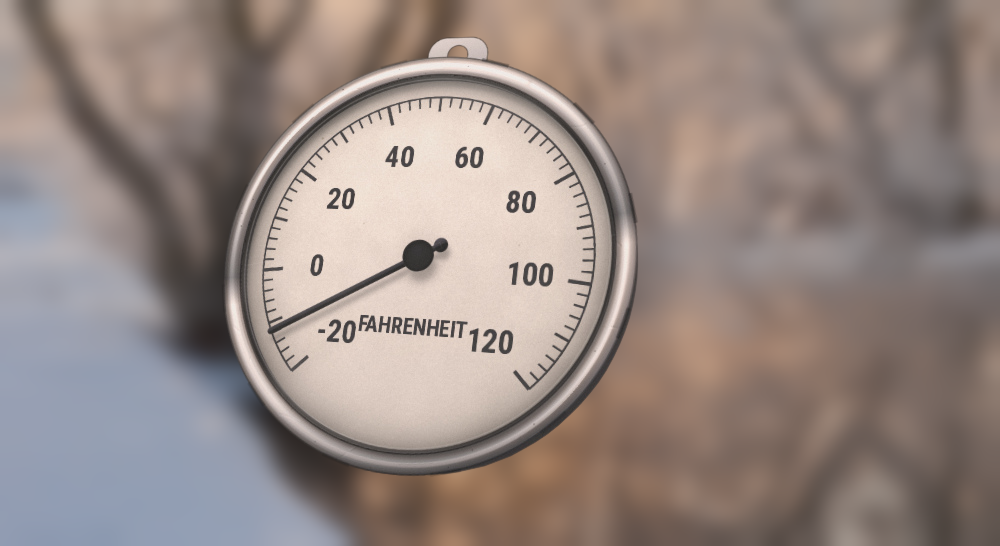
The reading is -12 °F
